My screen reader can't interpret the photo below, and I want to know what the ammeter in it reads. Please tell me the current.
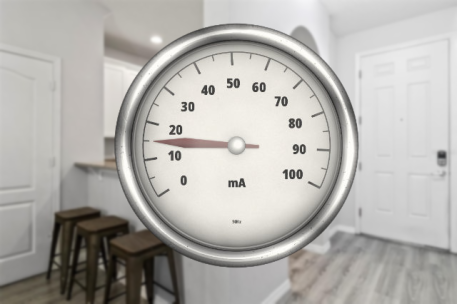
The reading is 15 mA
